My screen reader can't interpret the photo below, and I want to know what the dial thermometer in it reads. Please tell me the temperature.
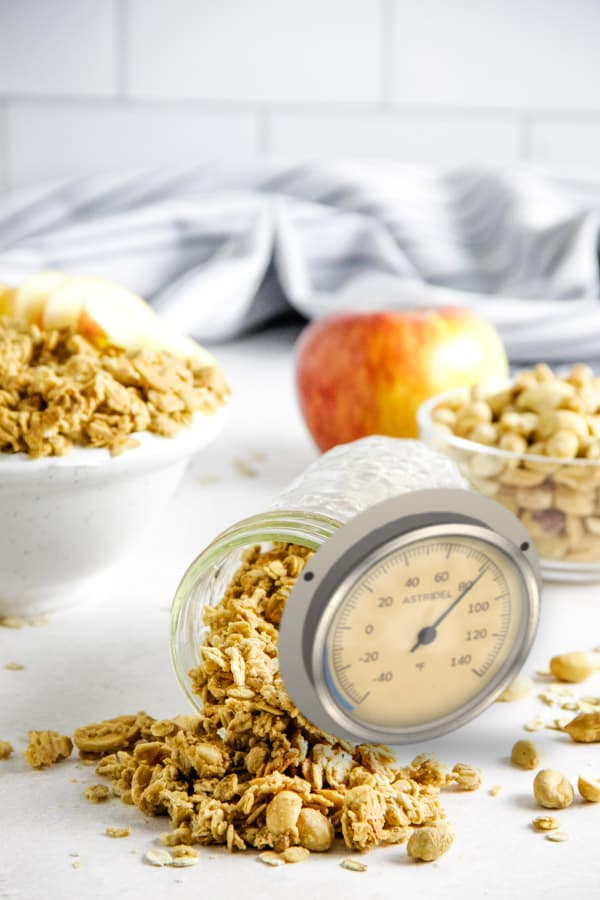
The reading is 80 °F
